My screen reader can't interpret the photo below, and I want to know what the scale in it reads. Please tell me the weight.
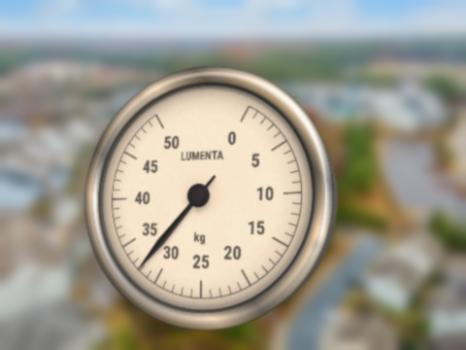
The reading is 32 kg
